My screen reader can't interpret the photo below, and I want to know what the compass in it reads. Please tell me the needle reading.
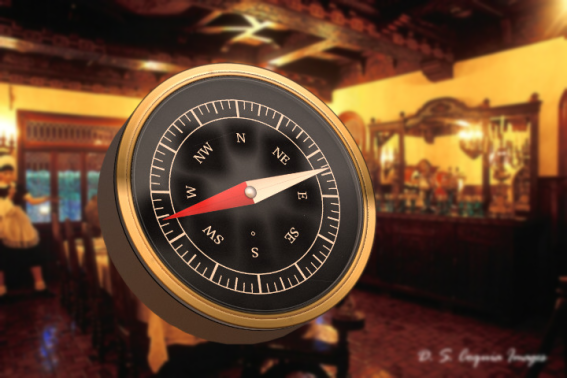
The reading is 252.5 °
